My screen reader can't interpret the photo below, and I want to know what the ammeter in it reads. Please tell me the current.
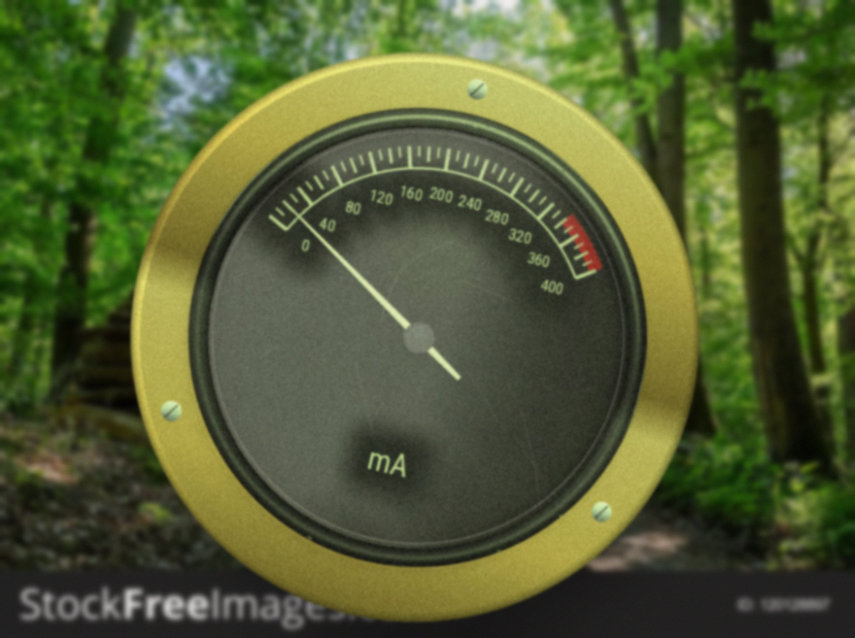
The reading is 20 mA
